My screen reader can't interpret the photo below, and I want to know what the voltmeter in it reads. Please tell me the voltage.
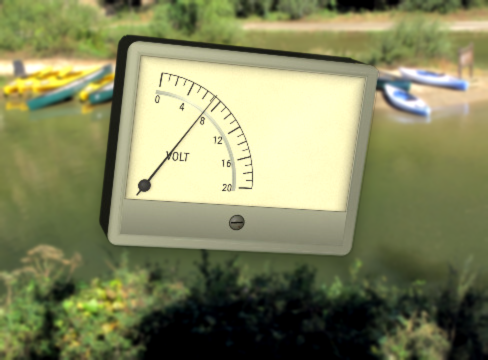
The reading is 7 V
